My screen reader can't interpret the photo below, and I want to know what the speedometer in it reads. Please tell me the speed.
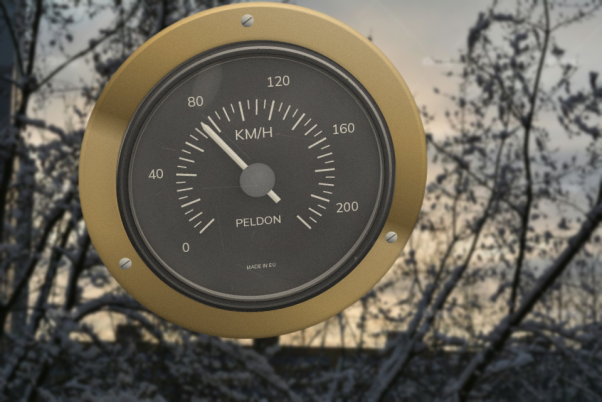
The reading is 75 km/h
